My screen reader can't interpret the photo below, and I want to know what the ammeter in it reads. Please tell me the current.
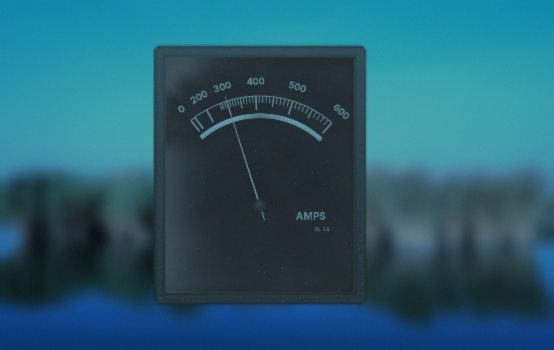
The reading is 300 A
